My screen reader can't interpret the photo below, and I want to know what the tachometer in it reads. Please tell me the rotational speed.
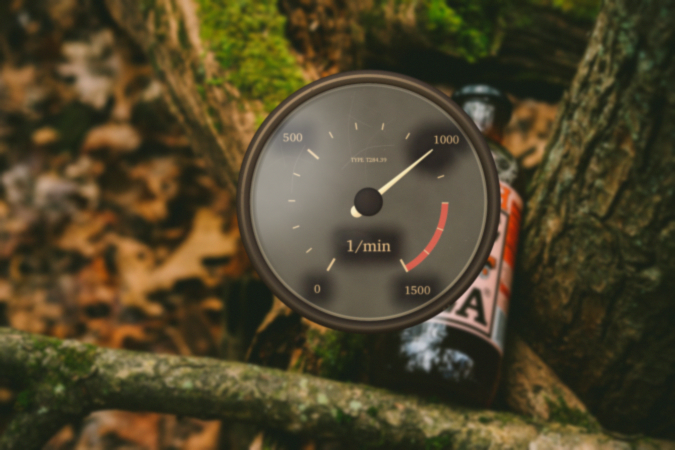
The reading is 1000 rpm
